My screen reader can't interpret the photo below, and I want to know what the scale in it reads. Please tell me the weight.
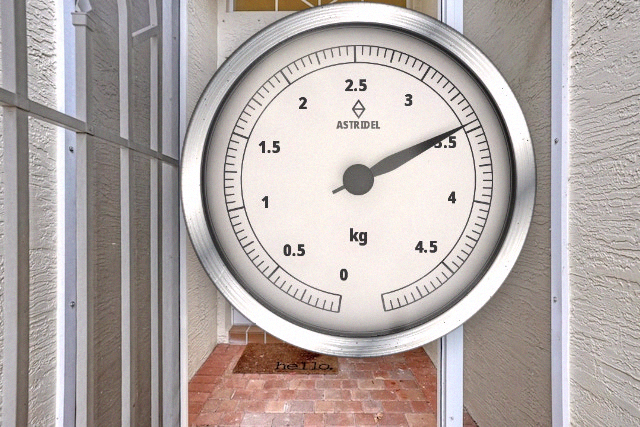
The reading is 3.45 kg
